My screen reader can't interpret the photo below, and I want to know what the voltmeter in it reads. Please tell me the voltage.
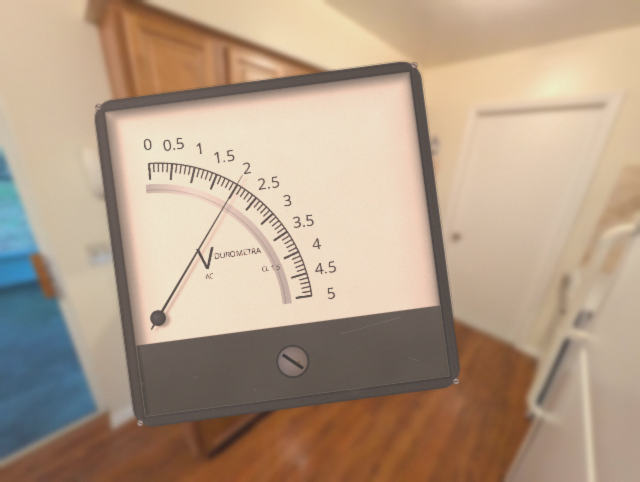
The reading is 2 V
